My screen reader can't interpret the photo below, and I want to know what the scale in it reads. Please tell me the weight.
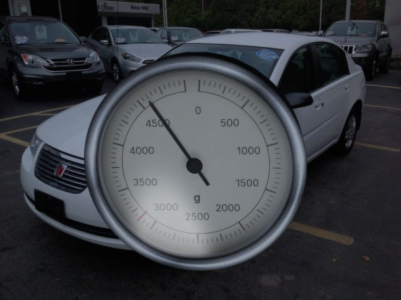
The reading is 4600 g
